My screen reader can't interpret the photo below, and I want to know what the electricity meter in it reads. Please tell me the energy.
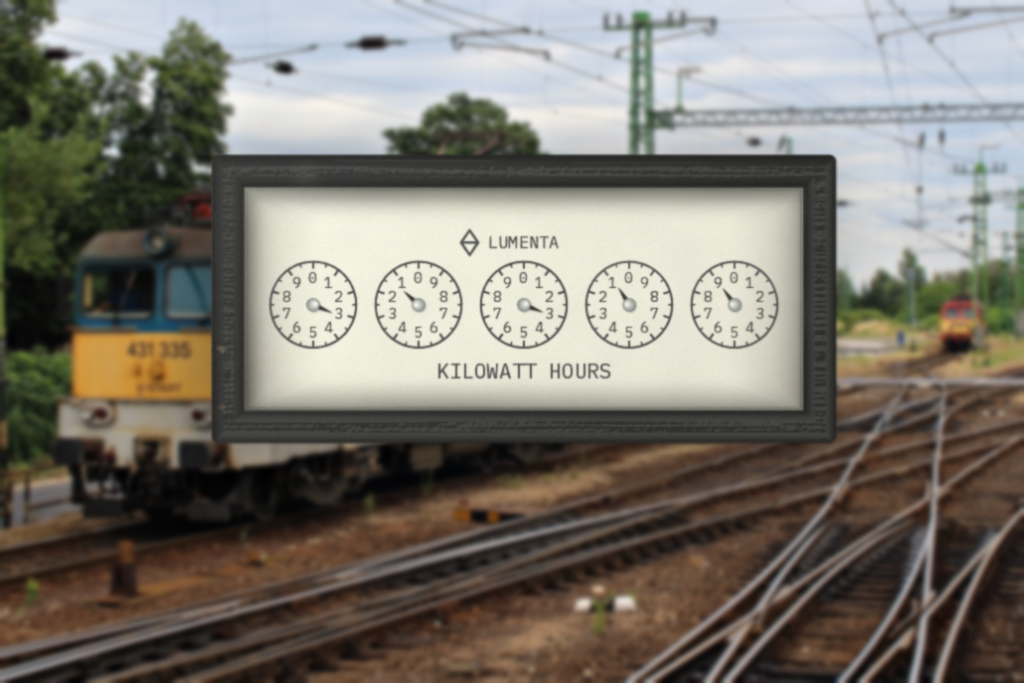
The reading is 31309 kWh
